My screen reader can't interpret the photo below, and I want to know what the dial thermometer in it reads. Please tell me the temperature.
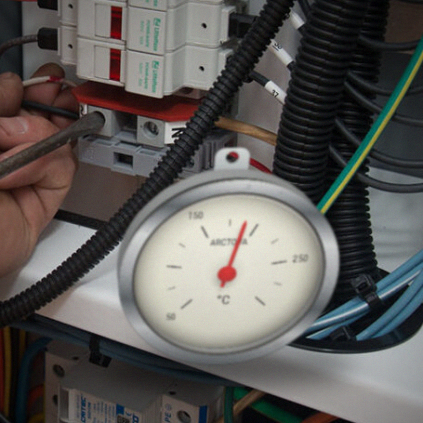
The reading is 187.5 °C
